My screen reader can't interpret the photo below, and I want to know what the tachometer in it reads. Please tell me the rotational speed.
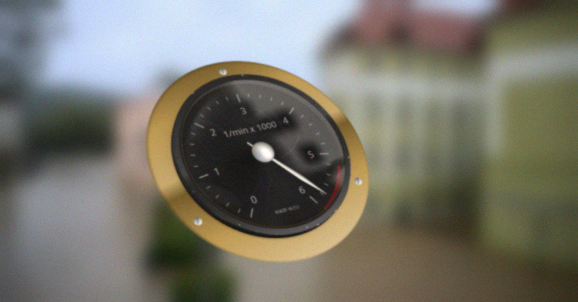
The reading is 5800 rpm
